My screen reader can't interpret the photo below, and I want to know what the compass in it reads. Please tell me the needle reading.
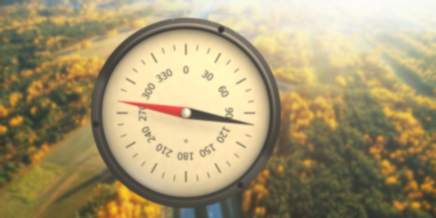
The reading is 280 °
